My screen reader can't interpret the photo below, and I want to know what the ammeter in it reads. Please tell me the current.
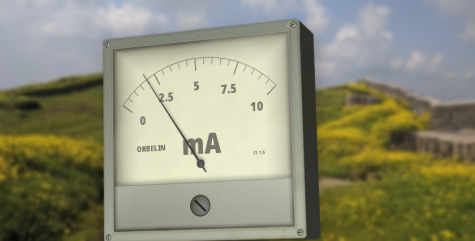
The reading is 2 mA
